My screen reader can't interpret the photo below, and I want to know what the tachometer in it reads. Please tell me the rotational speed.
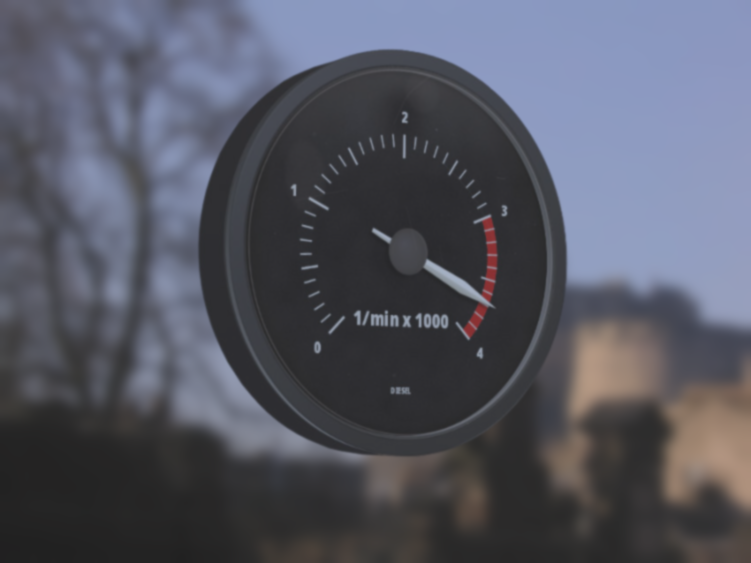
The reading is 3700 rpm
